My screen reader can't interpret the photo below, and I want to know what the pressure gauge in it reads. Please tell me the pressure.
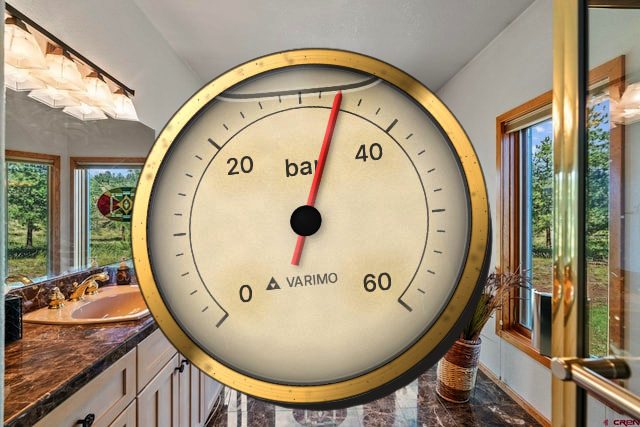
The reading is 34 bar
